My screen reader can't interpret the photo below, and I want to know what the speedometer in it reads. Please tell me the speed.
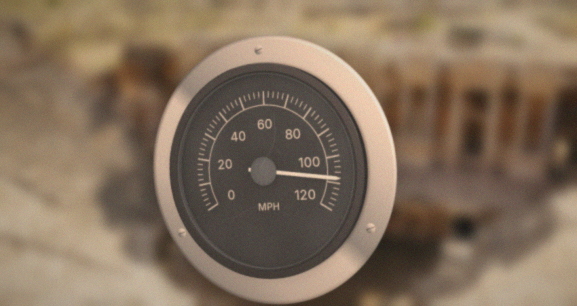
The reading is 108 mph
